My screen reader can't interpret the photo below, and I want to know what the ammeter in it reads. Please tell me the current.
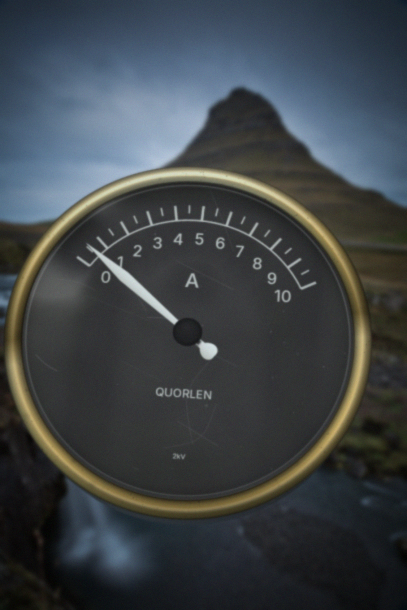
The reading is 0.5 A
